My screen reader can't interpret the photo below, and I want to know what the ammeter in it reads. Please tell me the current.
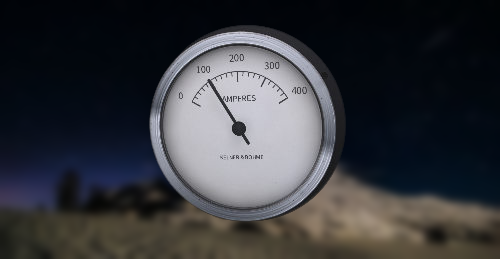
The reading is 100 A
